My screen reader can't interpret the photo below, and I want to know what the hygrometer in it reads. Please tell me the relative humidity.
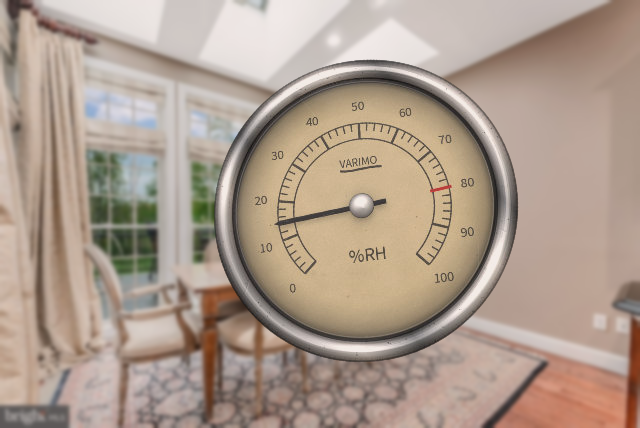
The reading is 14 %
